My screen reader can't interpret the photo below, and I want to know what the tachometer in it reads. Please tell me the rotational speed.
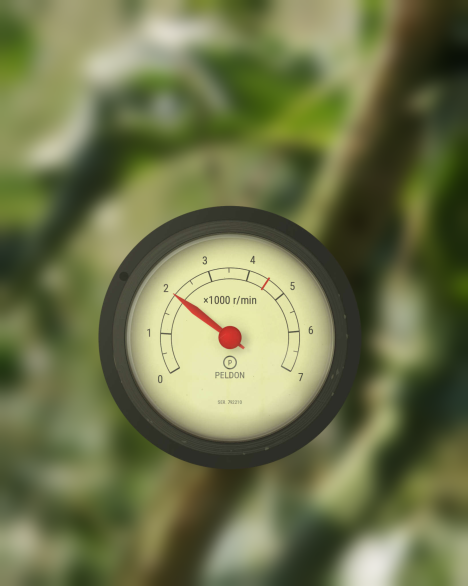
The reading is 2000 rpm
